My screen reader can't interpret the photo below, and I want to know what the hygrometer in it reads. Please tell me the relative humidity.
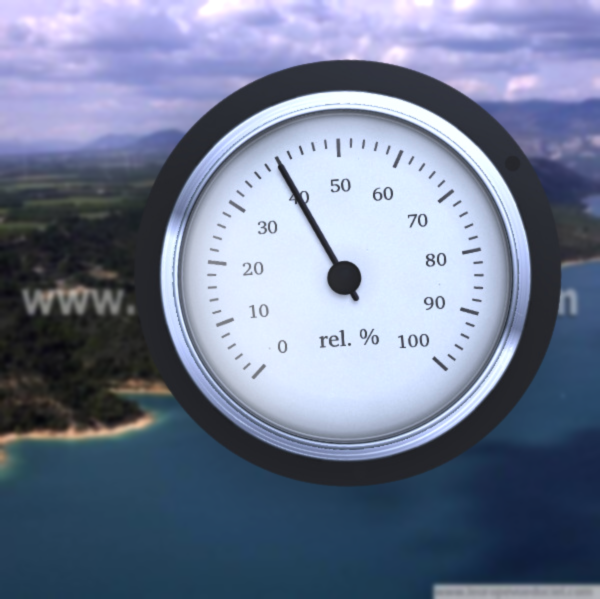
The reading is 40 %
